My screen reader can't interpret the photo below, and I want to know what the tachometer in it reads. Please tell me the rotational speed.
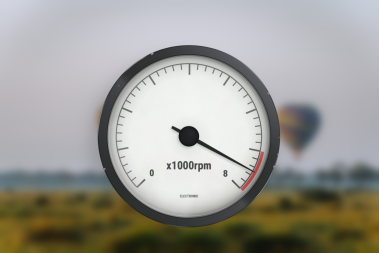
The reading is 7500 rpm
